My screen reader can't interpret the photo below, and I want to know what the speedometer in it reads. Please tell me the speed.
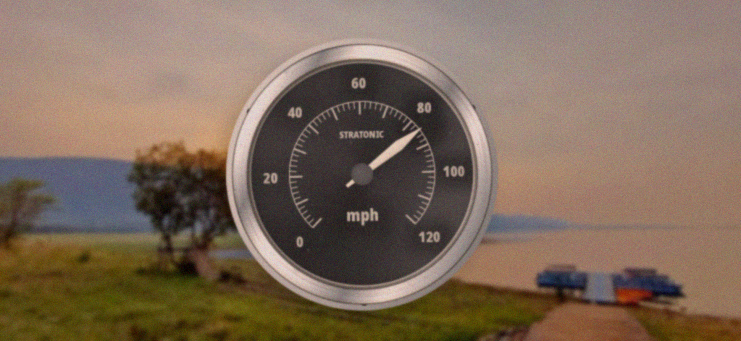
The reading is 84 mph
